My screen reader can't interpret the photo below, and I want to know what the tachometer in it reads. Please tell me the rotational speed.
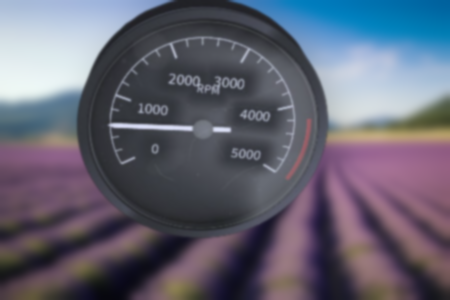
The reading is 600 rpm
